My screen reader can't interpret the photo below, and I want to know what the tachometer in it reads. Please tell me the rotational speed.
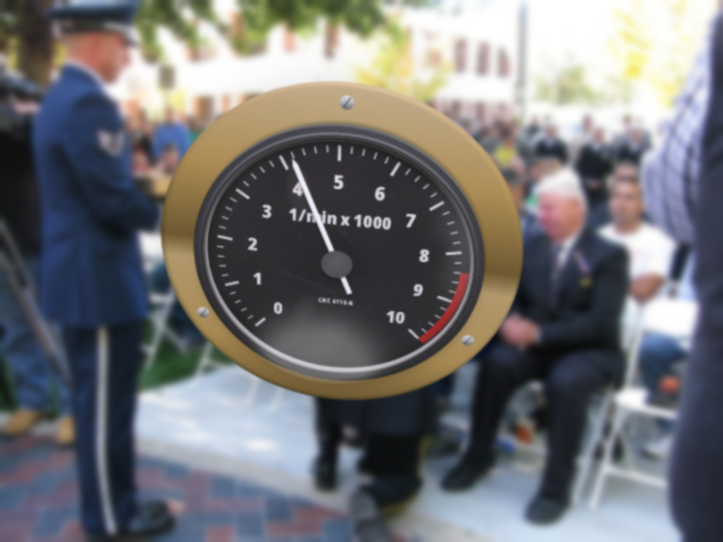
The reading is 4200 rpm
